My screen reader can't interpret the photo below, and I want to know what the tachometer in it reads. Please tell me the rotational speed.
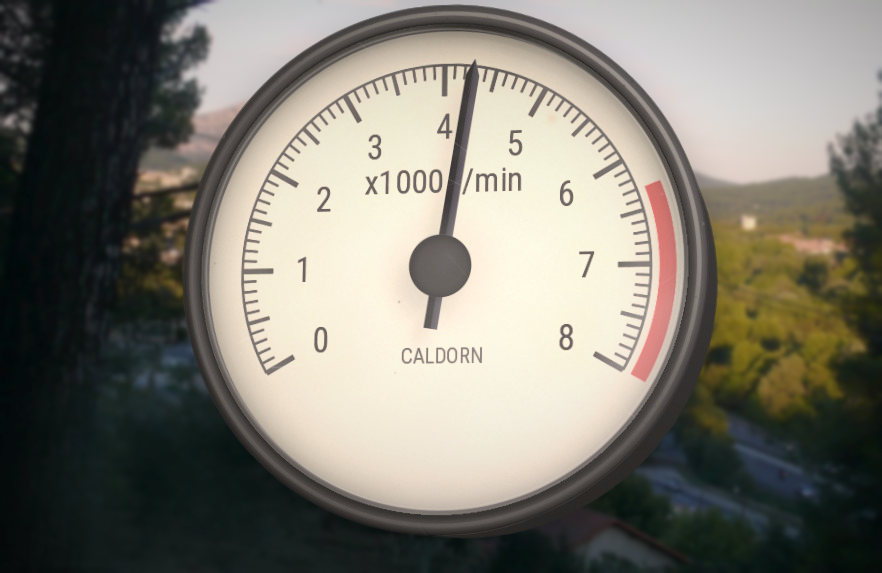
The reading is 4300 rpm
